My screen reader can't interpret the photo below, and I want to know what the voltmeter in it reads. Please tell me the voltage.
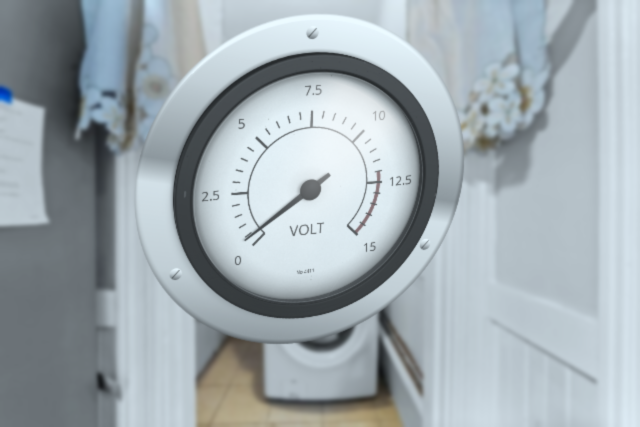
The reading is 0.5 V
